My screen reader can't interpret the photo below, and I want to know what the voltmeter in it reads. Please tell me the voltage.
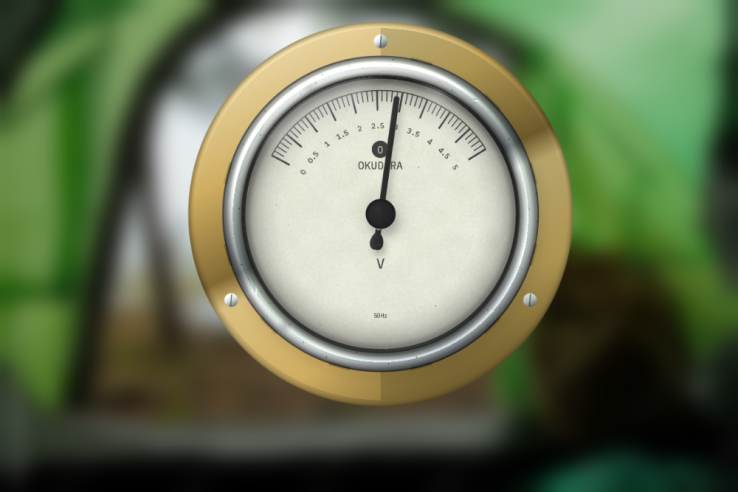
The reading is 2.9 V
